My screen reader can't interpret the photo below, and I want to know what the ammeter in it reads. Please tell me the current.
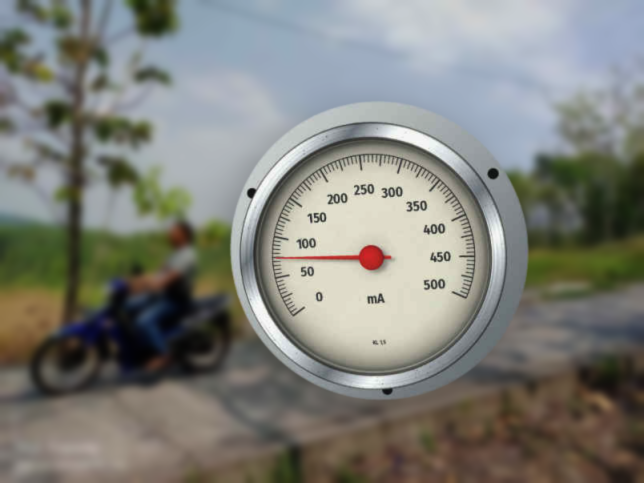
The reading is 75 mA
